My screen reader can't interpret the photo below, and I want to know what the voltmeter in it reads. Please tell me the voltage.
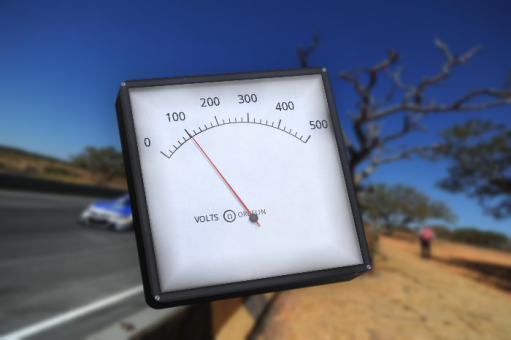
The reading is 100 V
